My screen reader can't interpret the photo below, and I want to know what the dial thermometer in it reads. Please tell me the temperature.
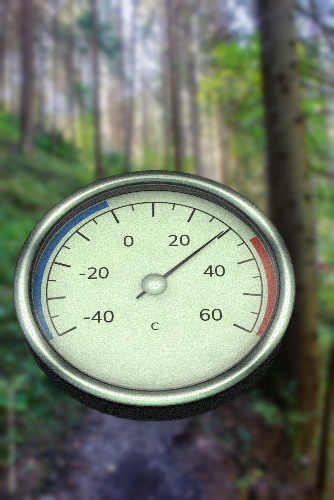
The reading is 30 °C
